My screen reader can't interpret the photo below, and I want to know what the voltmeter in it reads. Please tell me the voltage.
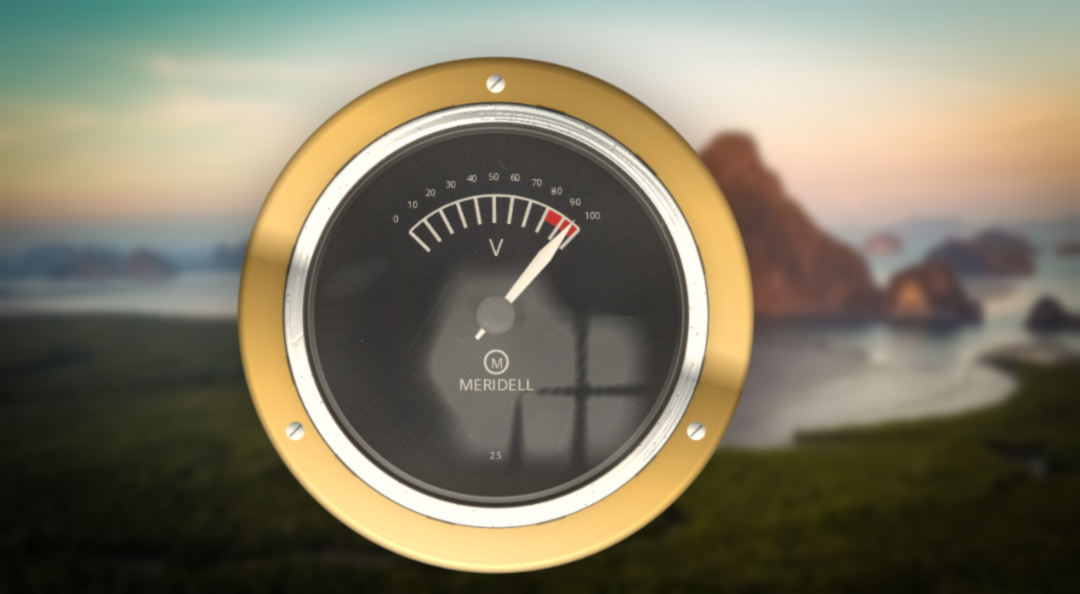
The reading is 95 V
